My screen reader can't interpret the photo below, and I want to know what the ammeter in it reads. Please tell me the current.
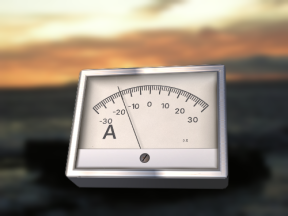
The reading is -15 A
